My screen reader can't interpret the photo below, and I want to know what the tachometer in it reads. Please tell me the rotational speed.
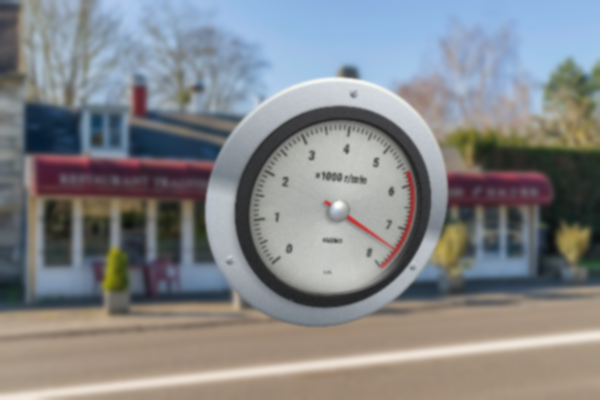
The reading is 7500 rpm
